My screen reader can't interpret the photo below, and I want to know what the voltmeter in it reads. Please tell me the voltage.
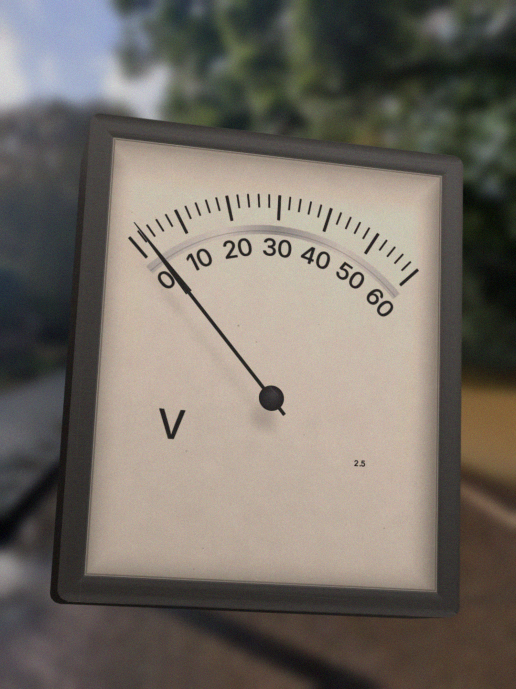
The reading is 2 V
